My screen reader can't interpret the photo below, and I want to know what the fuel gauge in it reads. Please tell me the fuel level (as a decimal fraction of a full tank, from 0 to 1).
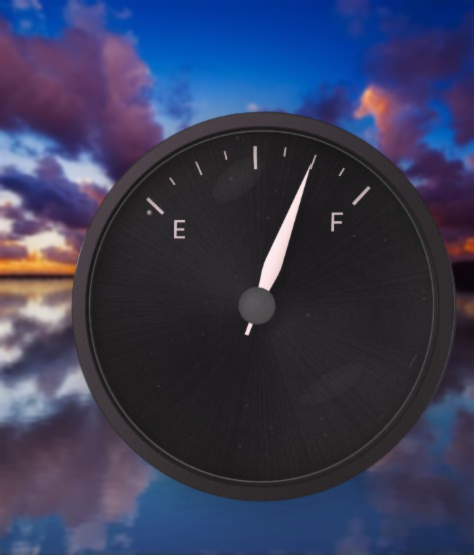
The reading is 0.75
